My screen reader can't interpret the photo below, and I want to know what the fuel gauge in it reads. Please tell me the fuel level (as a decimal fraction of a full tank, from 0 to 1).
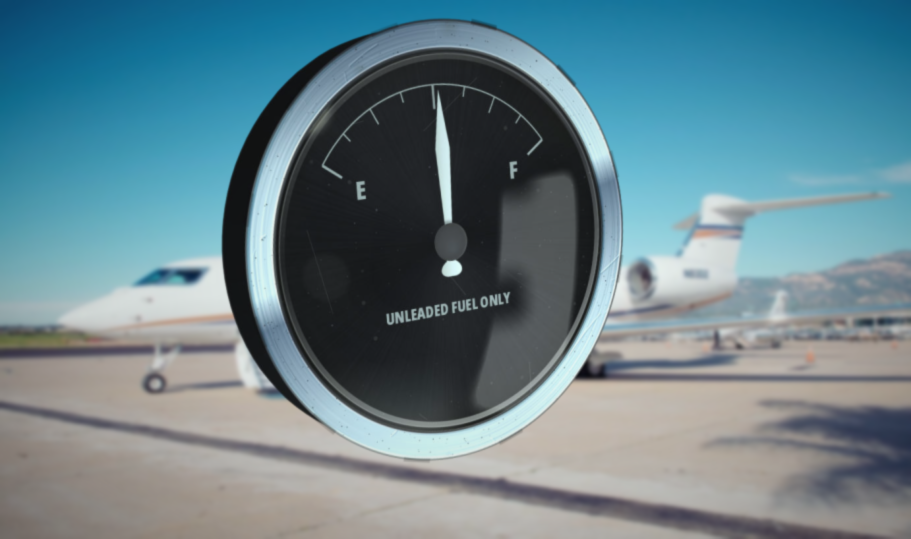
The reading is 0.5
